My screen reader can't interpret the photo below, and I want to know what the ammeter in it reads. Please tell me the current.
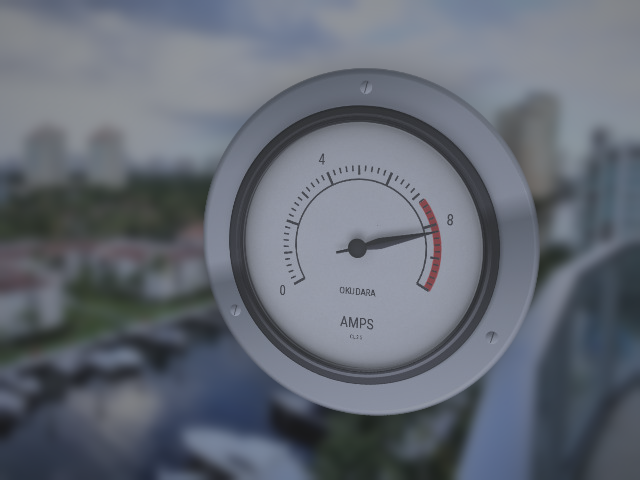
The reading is 8.2 A
